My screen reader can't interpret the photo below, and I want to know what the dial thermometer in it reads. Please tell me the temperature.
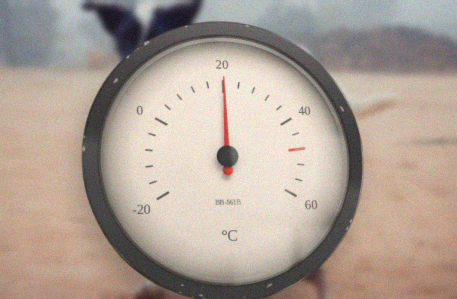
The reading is 20 °C
